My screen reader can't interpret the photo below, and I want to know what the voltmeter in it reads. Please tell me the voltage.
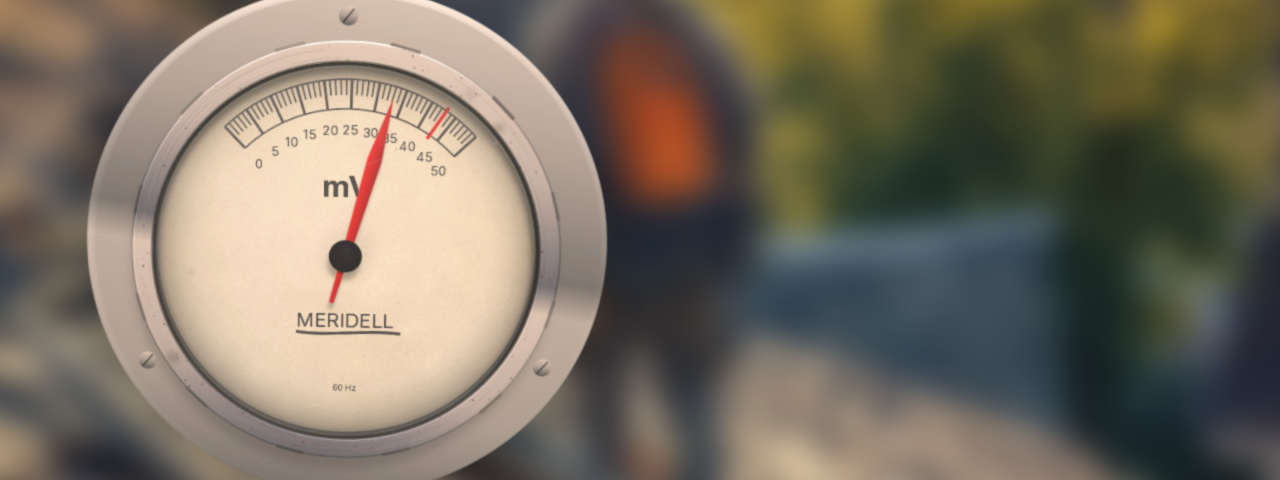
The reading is 33 mV
